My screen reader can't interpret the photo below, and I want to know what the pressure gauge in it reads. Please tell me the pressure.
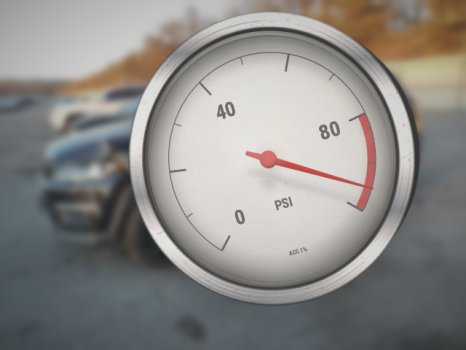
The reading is 95 psi
